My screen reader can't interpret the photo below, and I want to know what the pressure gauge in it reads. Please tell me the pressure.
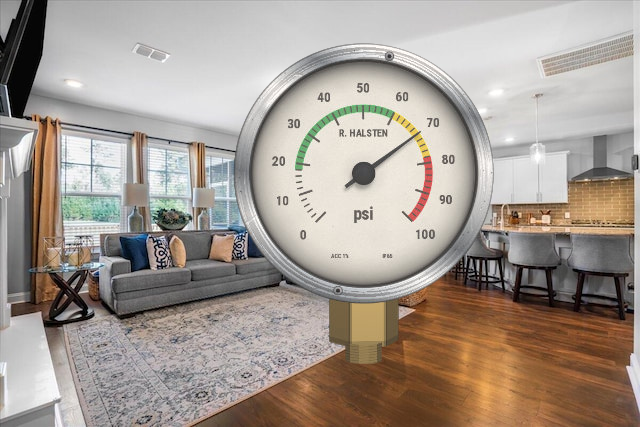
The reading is 70 psi
